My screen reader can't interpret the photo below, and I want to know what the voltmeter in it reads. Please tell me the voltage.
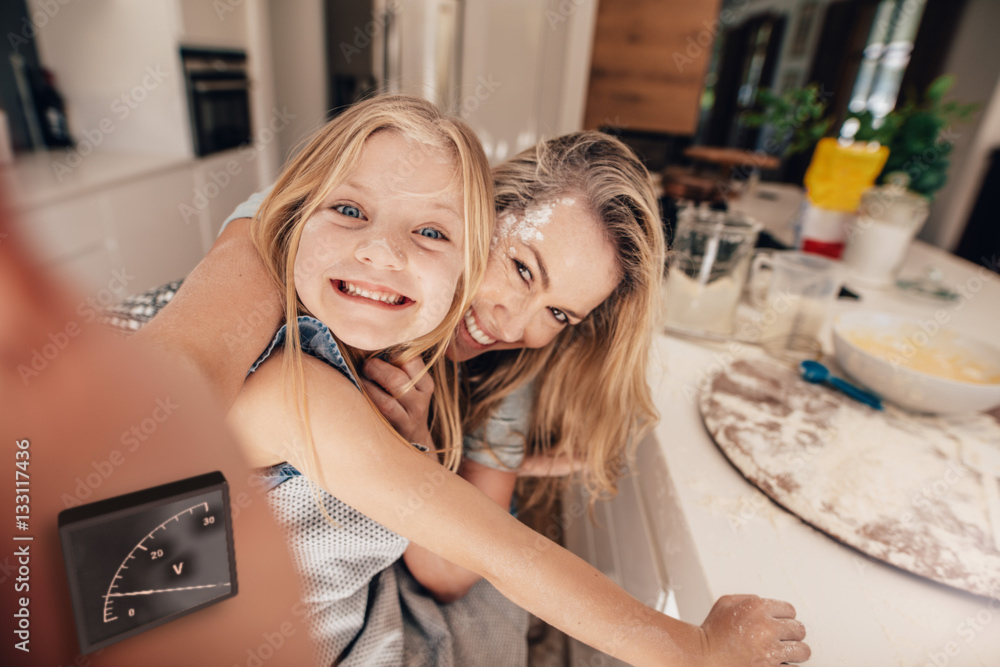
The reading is 10 V
